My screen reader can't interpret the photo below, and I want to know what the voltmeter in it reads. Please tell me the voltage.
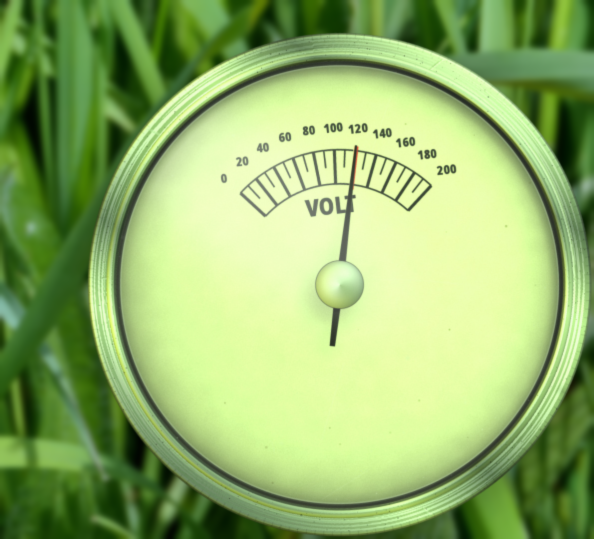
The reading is 120 V
